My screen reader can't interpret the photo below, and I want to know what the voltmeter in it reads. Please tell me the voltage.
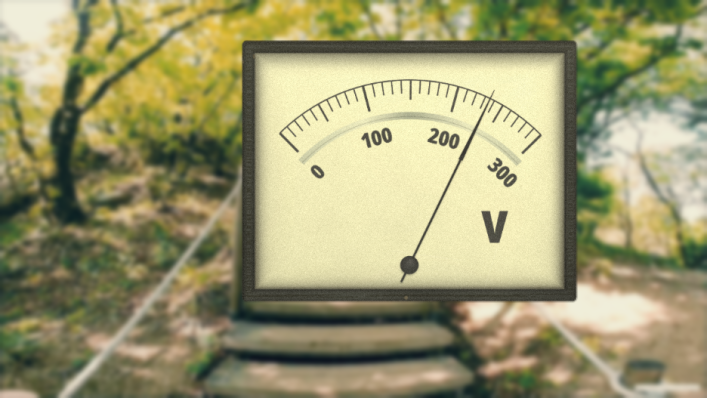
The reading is 235 V
